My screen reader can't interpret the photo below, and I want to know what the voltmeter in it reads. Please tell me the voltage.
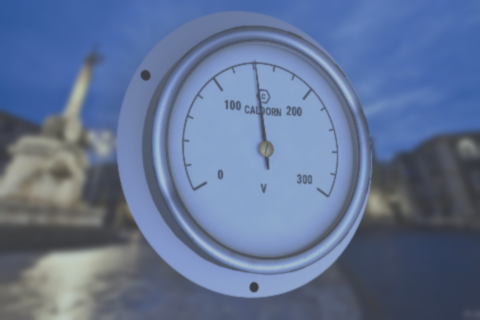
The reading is 140 V
